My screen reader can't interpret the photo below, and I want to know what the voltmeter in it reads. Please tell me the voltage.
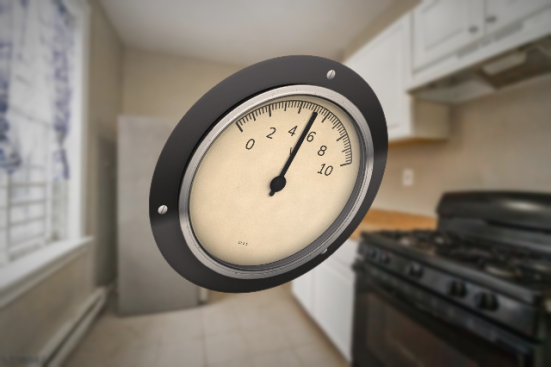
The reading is 5 V
